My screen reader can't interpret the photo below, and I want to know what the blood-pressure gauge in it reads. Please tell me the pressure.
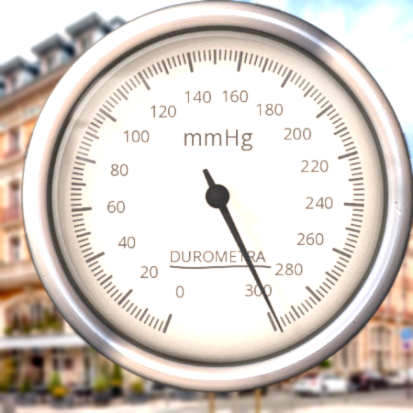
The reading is 298 mmHg
